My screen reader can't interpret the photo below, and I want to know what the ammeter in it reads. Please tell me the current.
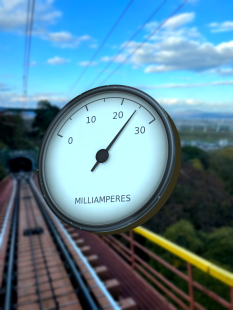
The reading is 25 mA
